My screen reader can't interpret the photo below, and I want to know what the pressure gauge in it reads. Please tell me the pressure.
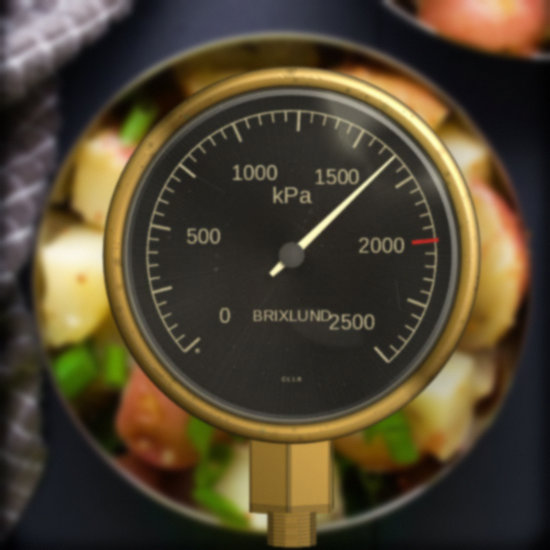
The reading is 1650 kPa
